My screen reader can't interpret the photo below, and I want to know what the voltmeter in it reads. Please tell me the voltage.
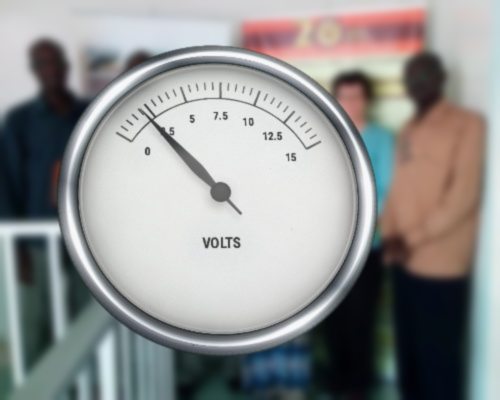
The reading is 2 V
